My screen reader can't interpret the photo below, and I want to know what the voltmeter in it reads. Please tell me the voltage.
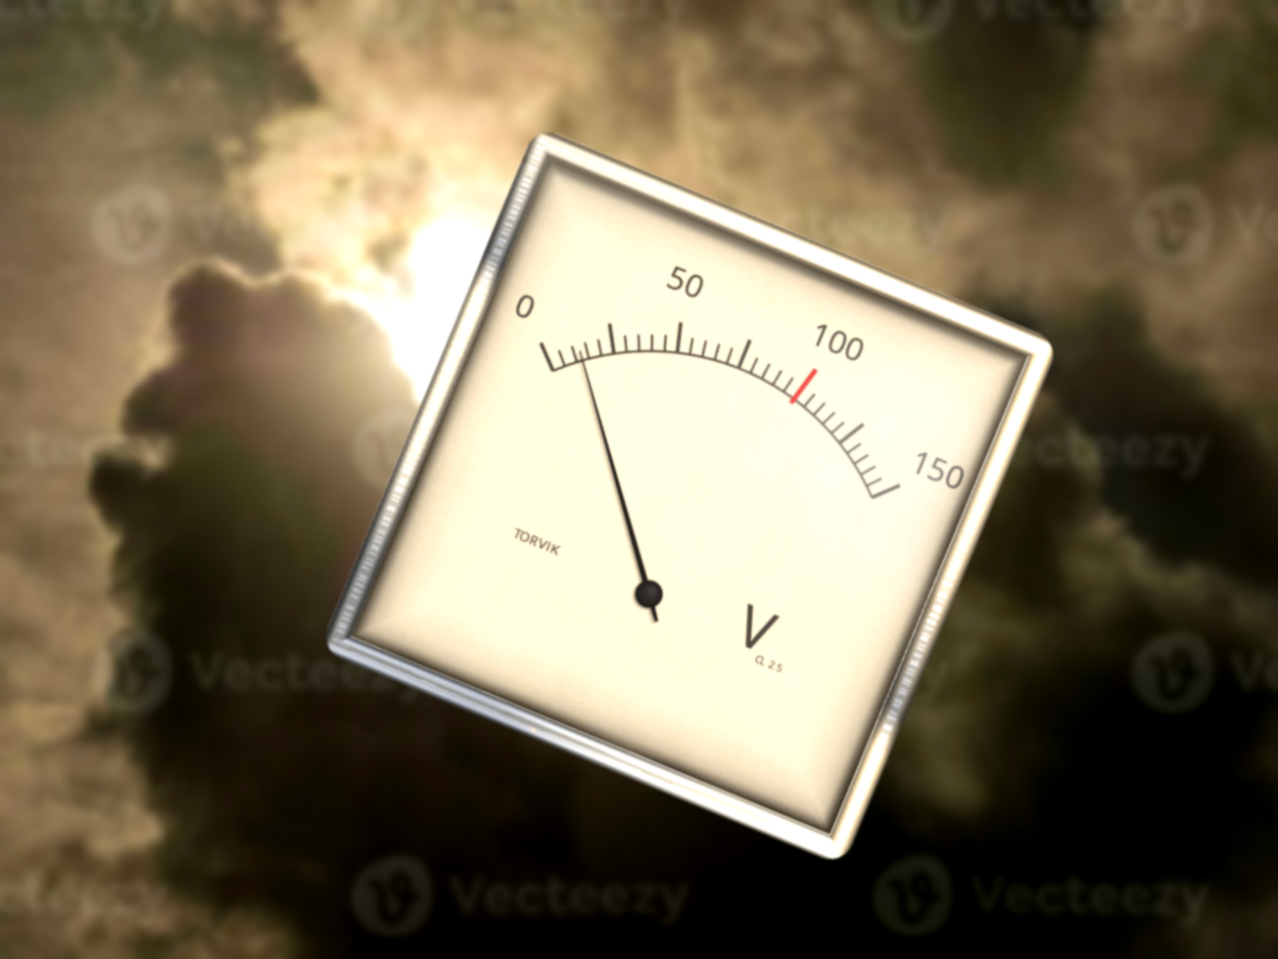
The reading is 12.5 V
